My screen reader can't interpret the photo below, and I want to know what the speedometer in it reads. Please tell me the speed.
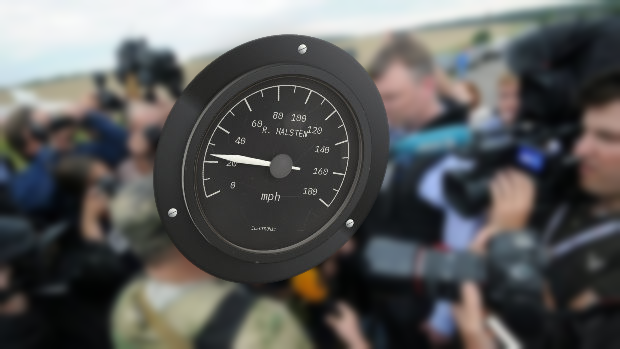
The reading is 25 mph
